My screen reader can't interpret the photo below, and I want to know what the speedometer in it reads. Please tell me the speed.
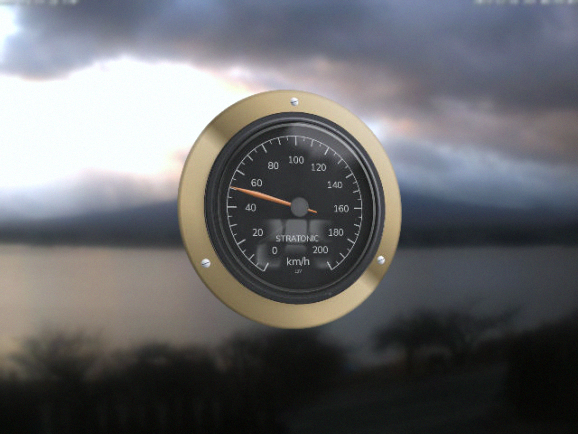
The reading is 50 km/h
